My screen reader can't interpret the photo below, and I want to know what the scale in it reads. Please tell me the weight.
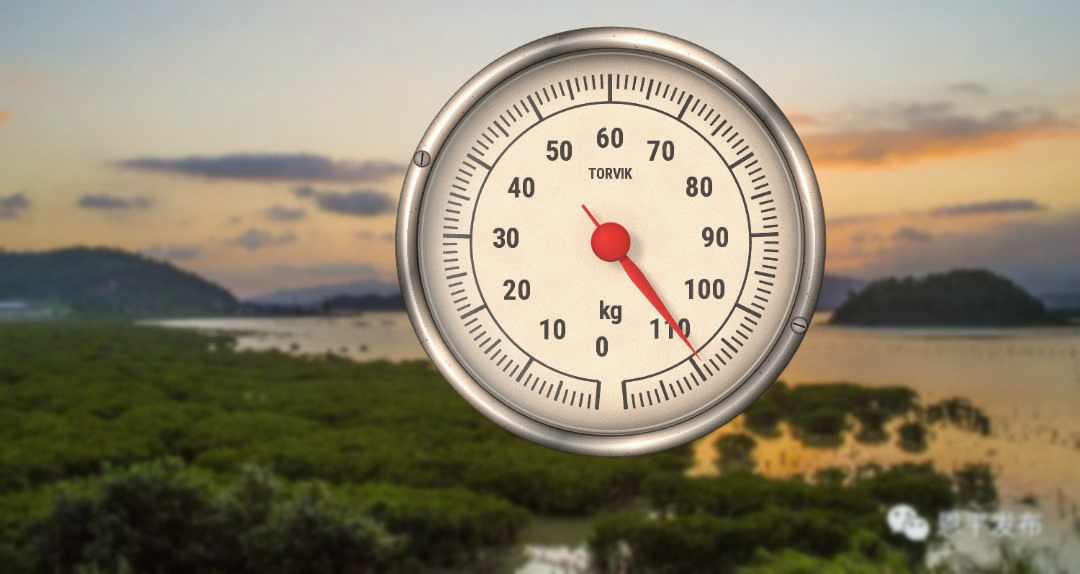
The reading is 109 kg
